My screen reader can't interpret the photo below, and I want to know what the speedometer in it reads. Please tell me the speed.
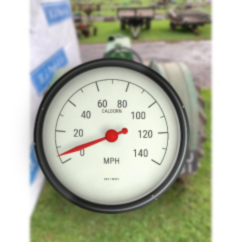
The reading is 5 mph
